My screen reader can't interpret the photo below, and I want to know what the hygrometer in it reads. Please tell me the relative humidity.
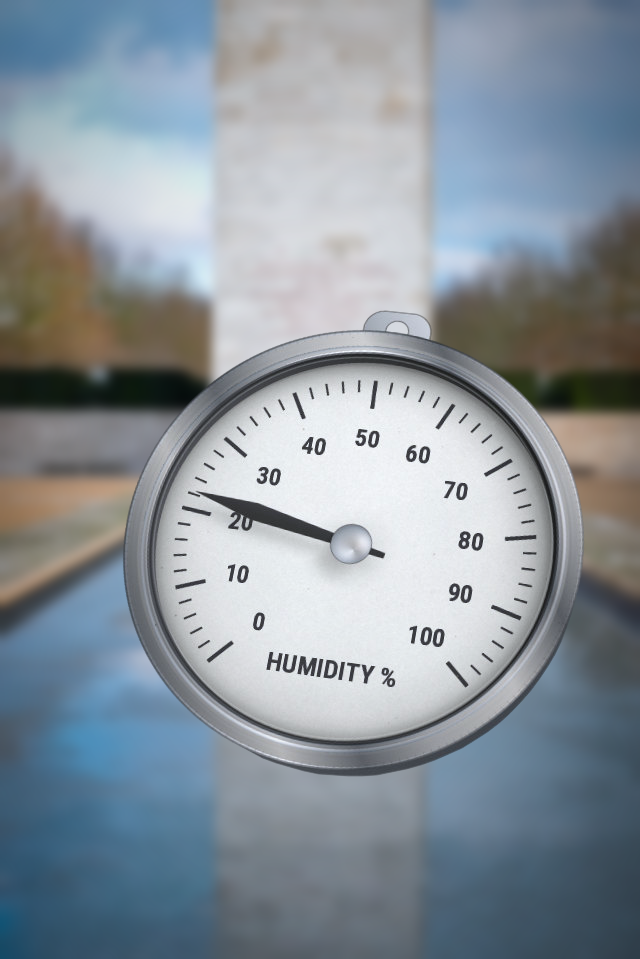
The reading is 22 %
